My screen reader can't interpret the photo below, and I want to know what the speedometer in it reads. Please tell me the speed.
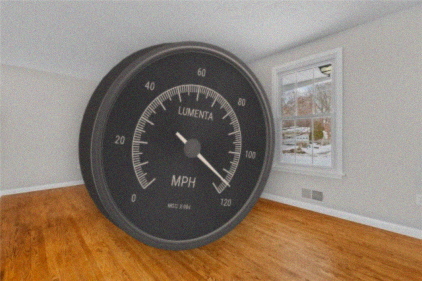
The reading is 115 mph
